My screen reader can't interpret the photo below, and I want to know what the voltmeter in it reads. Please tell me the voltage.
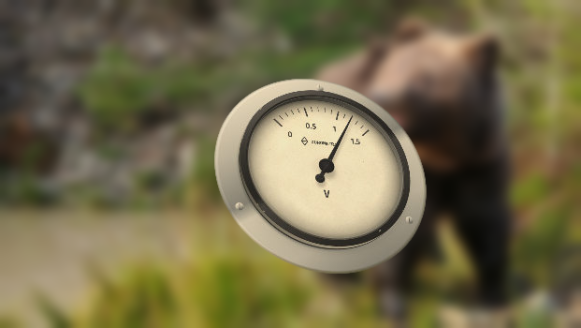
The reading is 1.2 V
